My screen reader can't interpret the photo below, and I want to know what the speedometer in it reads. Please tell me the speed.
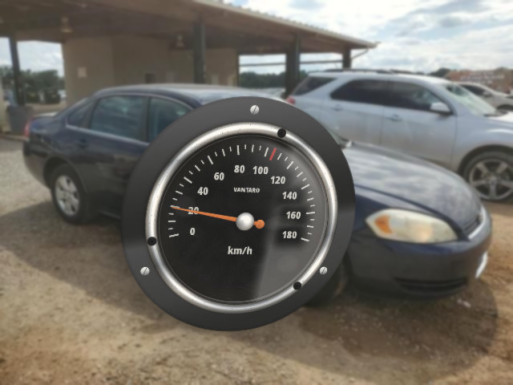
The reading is 20 km/h
